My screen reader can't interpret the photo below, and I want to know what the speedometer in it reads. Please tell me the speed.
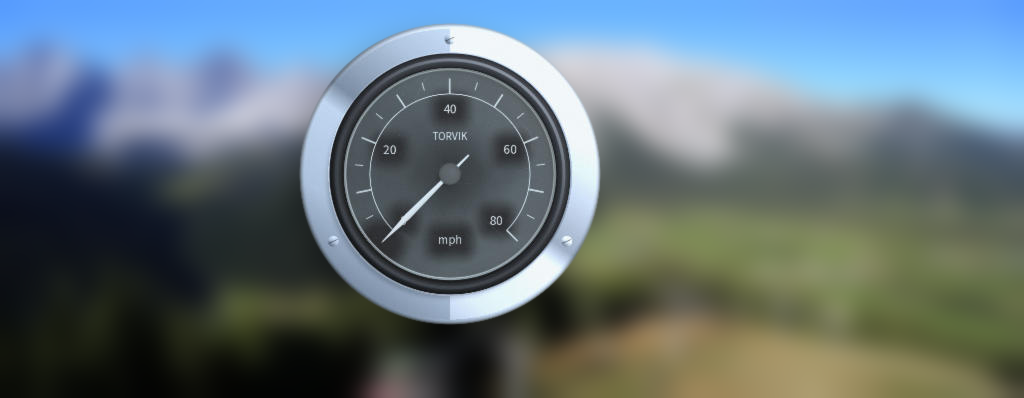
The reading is 0 mph
